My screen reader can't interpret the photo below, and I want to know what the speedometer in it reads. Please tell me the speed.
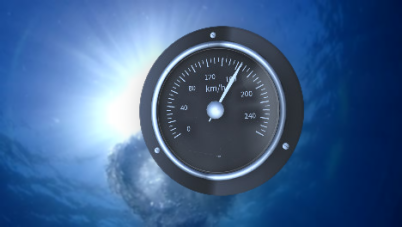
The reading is 165 km/h
